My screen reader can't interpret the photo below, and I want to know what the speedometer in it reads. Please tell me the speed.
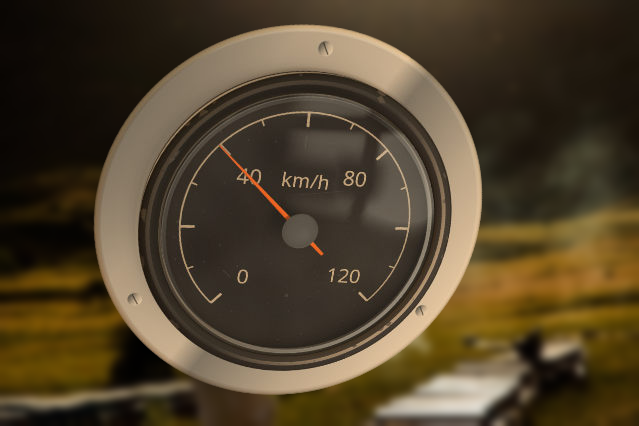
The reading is 40 km/h
